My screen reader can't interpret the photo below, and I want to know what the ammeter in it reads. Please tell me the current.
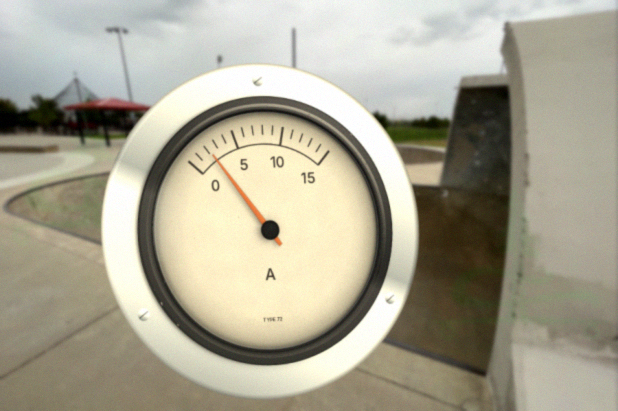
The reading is 2 A
